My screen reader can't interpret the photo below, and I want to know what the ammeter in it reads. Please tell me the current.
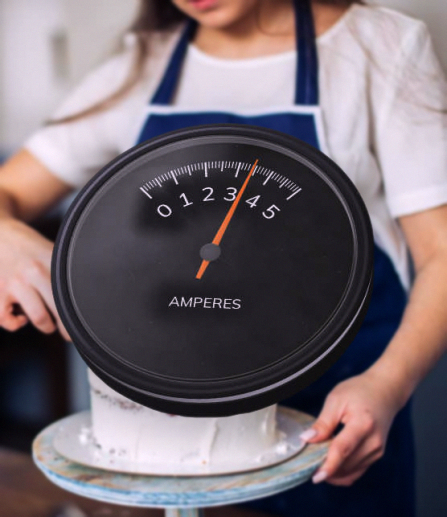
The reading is 3.5 A
